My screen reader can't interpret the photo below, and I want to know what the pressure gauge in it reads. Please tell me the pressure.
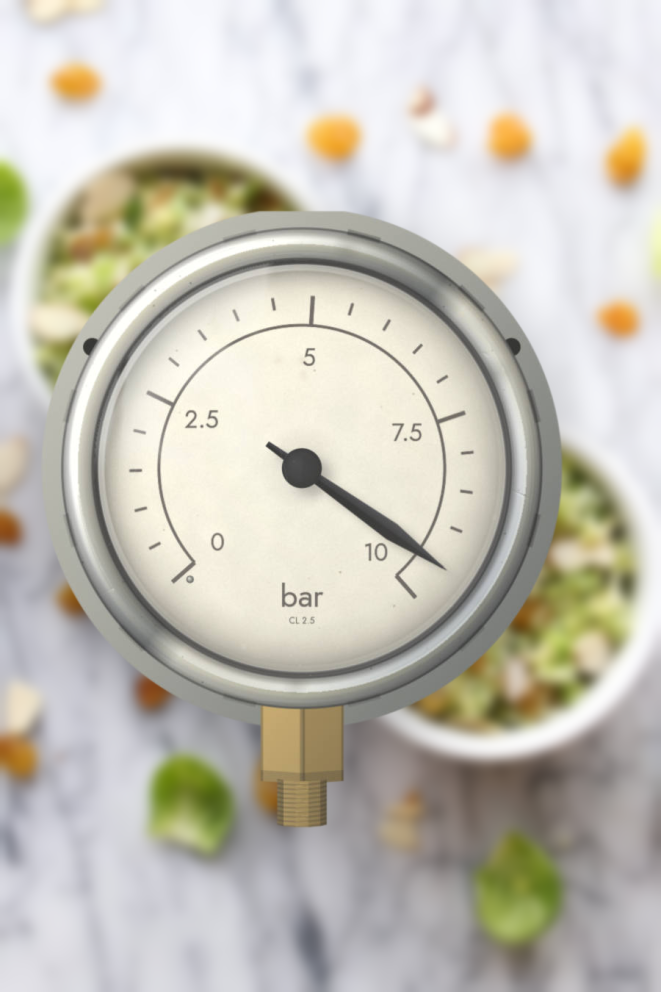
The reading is 9.5 bar
